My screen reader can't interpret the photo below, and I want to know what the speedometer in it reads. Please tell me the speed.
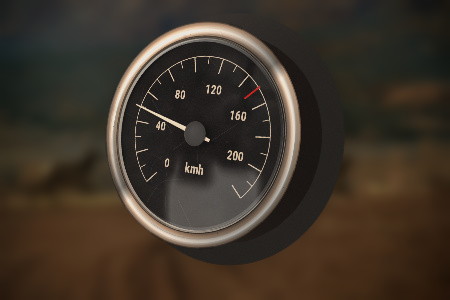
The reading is 50 km/h
